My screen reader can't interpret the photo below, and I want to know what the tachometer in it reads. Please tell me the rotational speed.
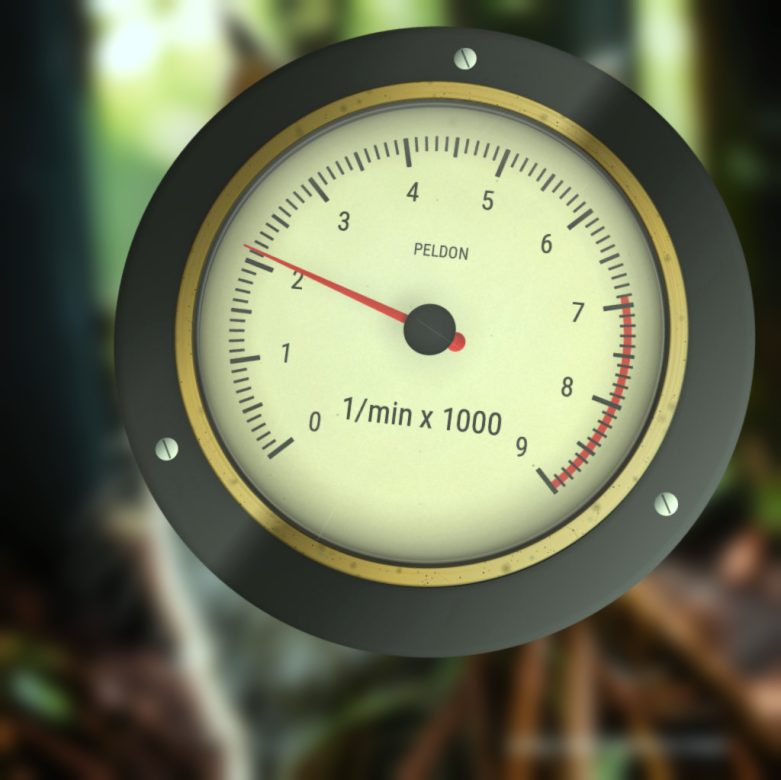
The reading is 2100 rpm
